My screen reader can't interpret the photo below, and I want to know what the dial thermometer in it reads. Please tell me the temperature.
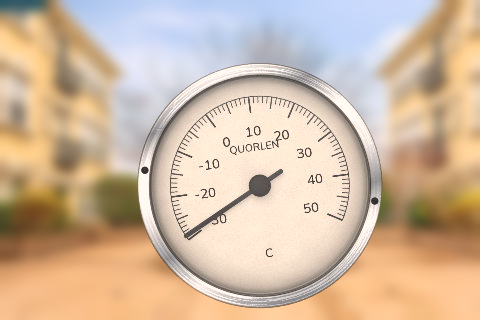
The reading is -29 °C
